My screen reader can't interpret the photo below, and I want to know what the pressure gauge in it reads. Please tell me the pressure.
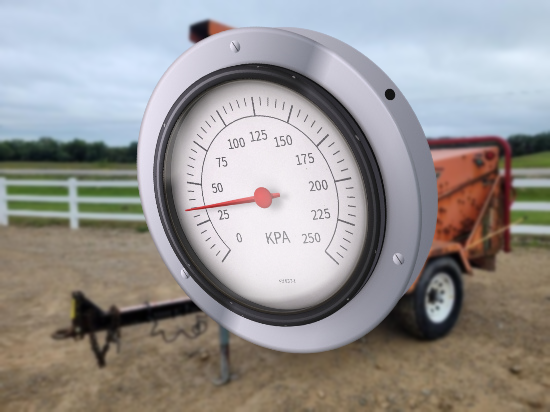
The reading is 35 kPa
